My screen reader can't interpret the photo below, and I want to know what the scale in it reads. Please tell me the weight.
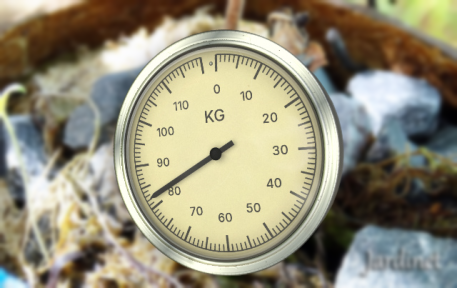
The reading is 82 kg
